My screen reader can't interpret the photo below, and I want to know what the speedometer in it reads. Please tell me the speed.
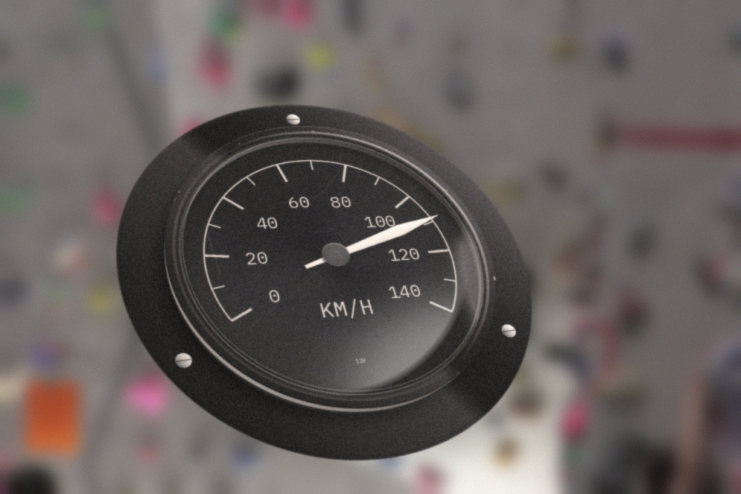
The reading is 110 km/h
